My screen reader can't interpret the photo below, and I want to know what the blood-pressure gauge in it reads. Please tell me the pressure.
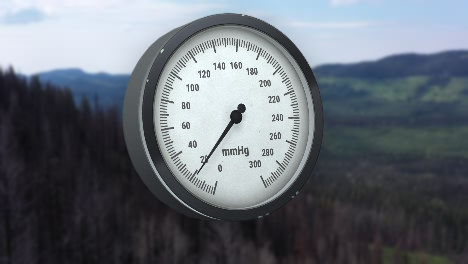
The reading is 20 mmHg
